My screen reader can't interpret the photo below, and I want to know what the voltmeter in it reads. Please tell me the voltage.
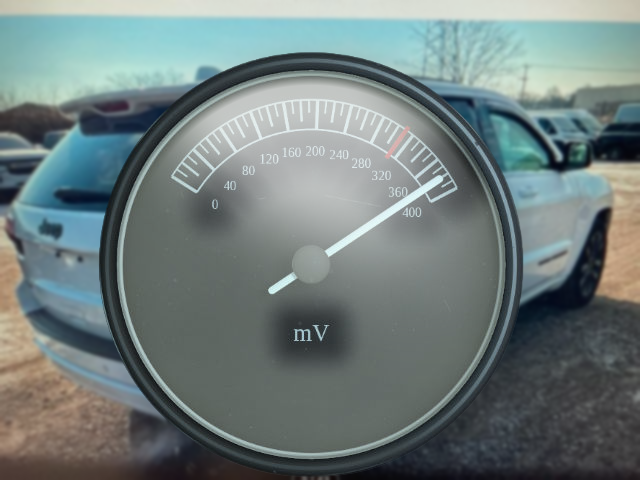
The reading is 380 mV
